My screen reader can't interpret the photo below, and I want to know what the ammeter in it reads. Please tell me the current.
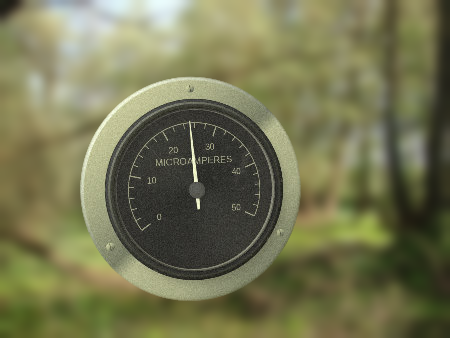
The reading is 25 µA
